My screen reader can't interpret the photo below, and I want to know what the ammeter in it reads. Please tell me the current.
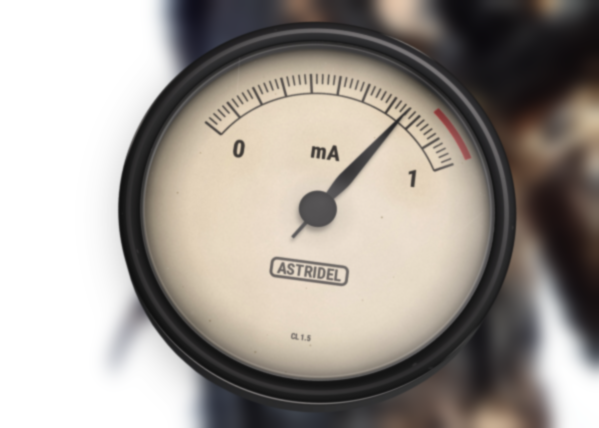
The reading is 0.76 mA
